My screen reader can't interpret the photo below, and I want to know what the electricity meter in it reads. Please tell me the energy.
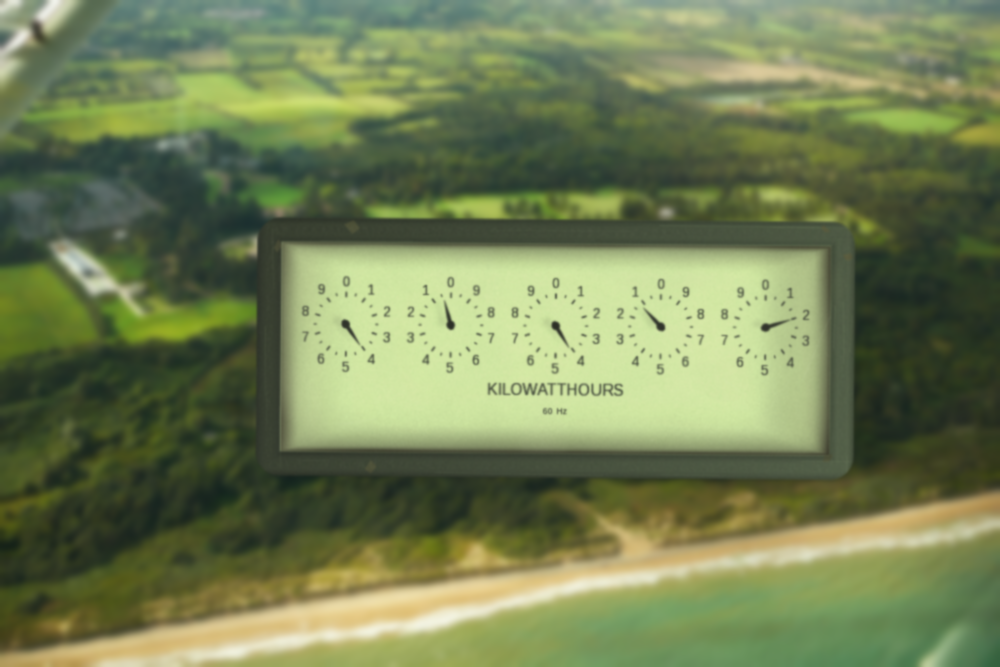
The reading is 40412 kWh
